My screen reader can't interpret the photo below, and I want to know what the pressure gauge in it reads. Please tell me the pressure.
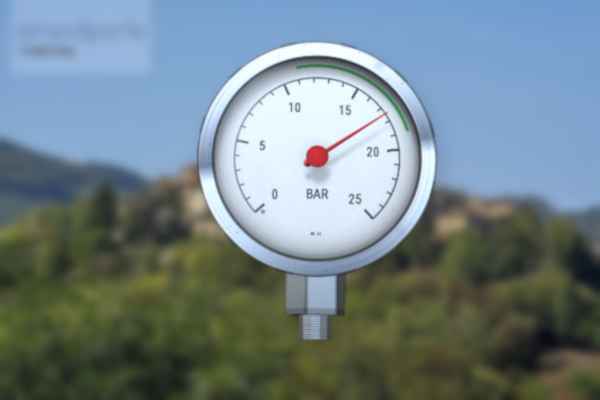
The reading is 17.5 bar
